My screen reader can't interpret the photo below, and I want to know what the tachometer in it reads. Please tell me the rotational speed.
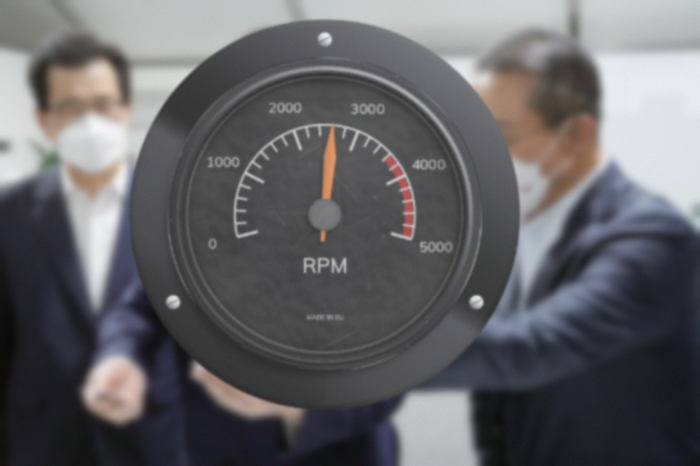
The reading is 2600 rpm
